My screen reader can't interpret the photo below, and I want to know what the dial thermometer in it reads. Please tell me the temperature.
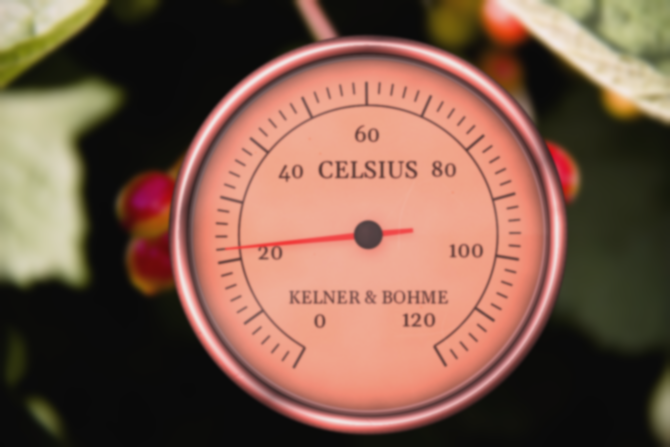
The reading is 22 °C
